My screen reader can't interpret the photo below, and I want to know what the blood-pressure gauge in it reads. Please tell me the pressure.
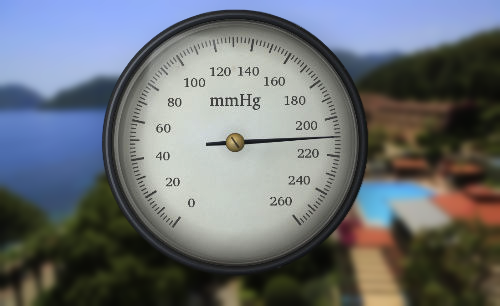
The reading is 210 mmHg
